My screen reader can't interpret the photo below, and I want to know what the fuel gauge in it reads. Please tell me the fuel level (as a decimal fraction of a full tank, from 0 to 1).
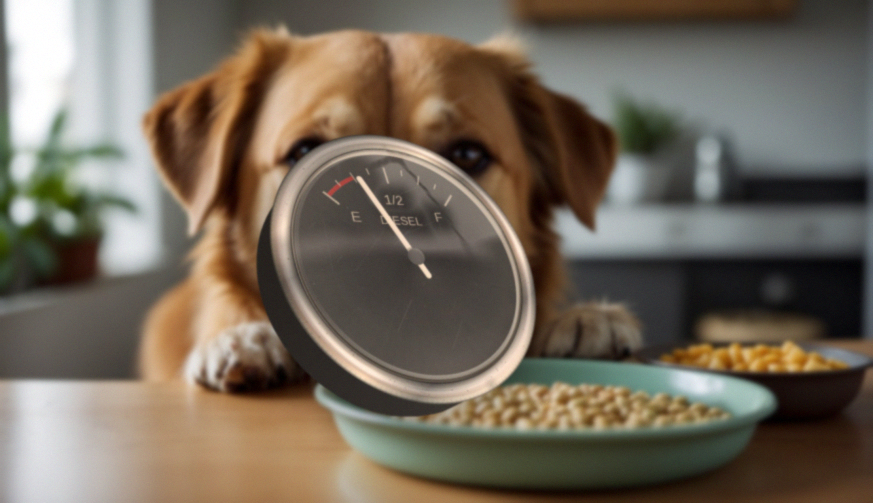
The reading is 0.25
